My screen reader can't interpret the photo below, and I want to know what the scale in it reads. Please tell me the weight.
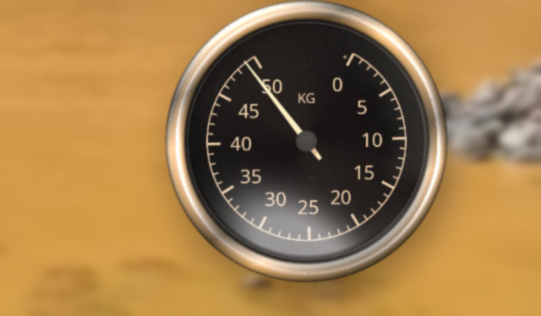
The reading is 49 kg
